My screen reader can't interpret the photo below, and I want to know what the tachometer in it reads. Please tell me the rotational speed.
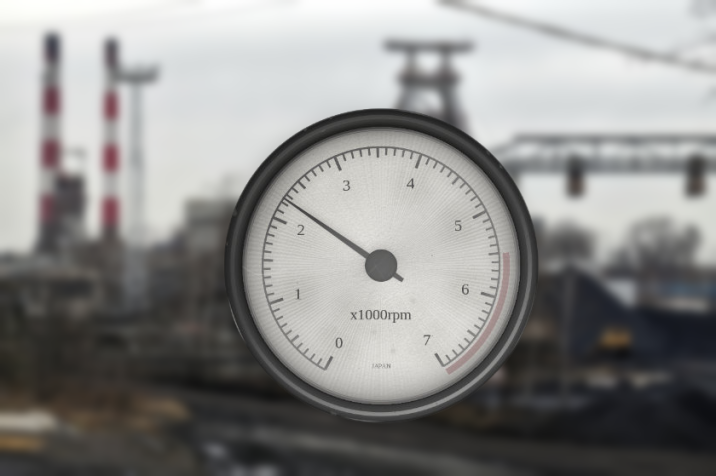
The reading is 2250 rpm
